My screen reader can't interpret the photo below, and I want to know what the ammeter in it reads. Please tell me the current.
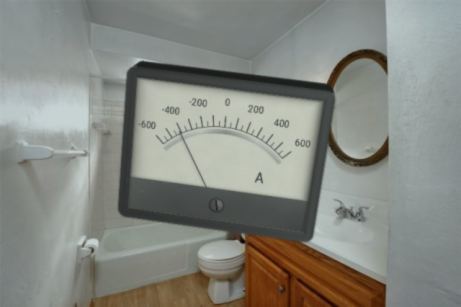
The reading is -400 A
